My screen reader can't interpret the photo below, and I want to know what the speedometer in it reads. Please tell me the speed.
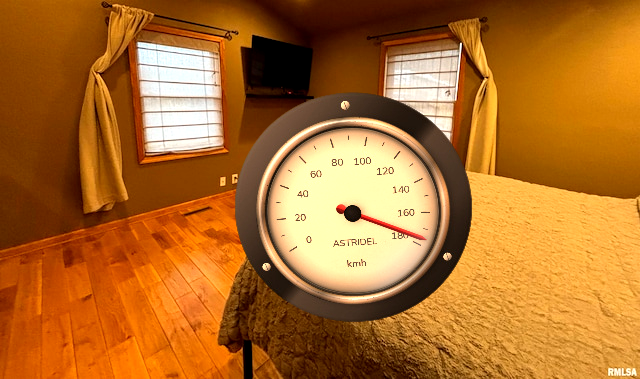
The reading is 175 km/h
